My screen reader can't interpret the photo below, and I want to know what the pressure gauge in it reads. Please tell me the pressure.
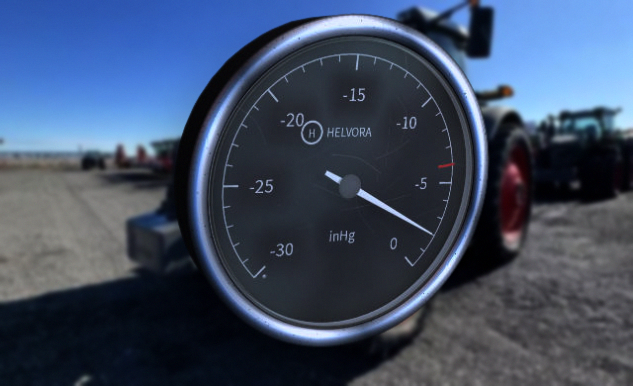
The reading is -2 inHg
